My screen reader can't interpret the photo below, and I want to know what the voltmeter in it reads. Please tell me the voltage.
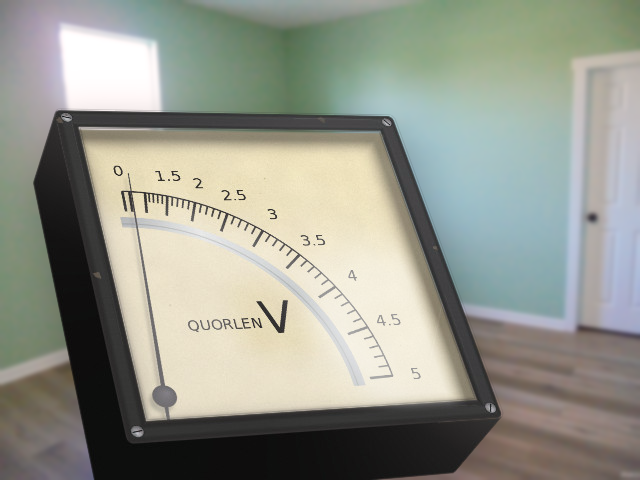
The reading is 0.5 V
